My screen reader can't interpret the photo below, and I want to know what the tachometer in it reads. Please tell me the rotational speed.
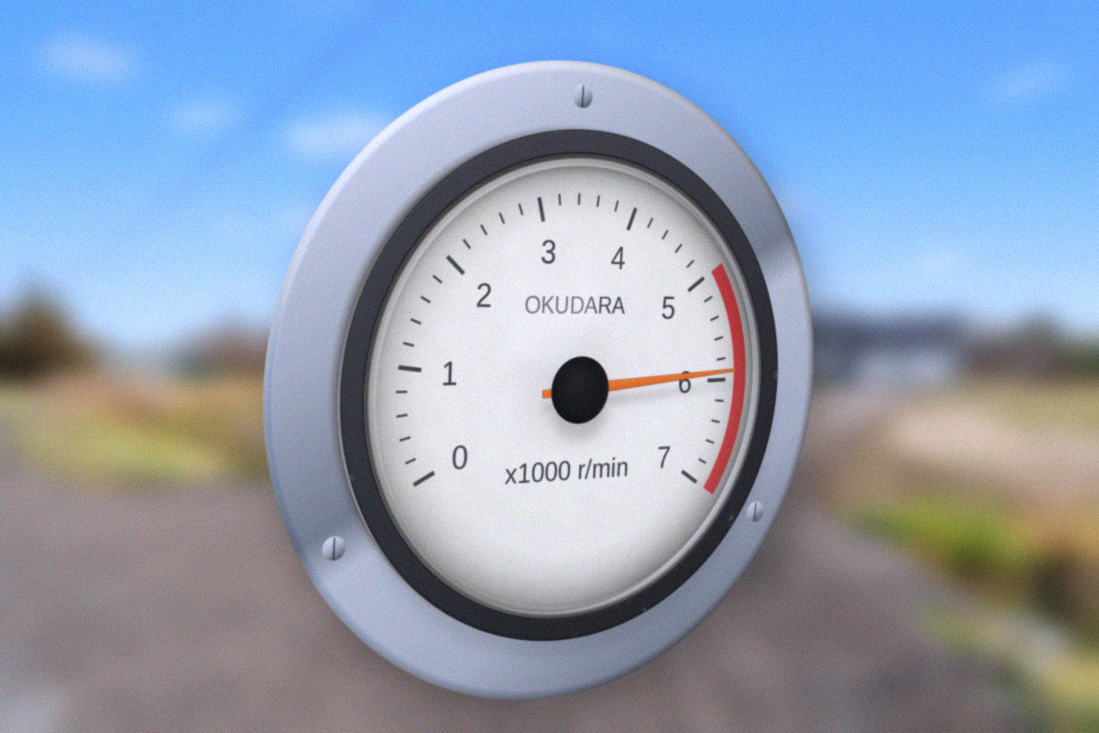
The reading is 5900 rpm
